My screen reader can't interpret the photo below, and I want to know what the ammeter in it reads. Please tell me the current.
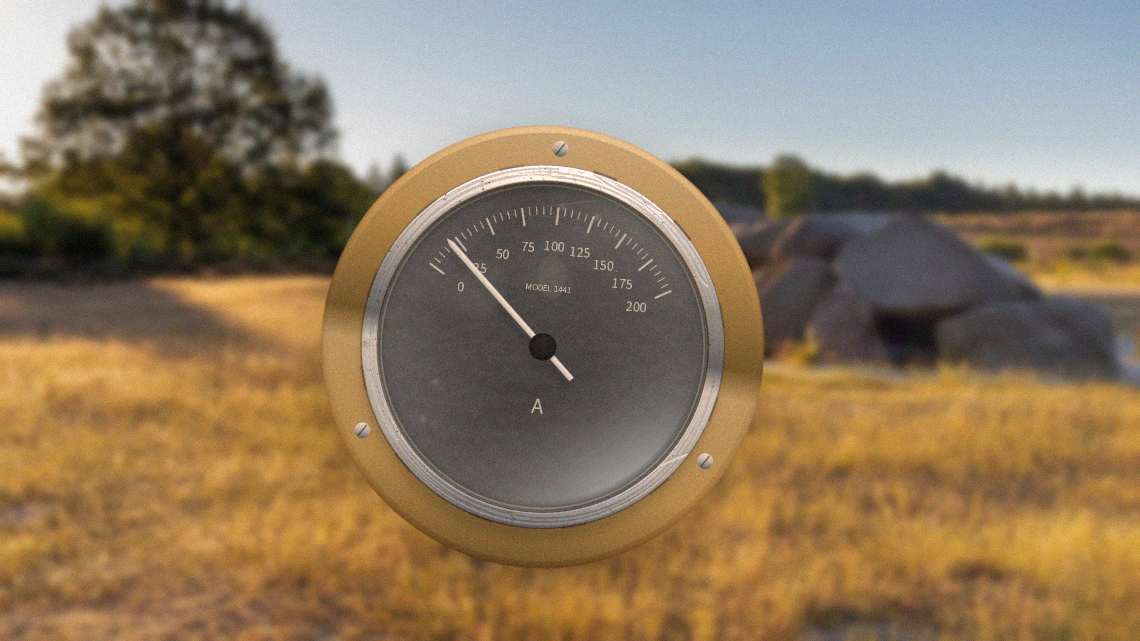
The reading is 20 A
